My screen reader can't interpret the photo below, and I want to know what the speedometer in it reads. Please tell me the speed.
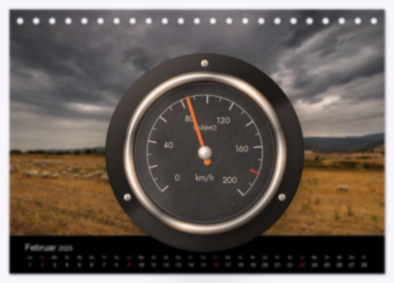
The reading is 85 km/h
